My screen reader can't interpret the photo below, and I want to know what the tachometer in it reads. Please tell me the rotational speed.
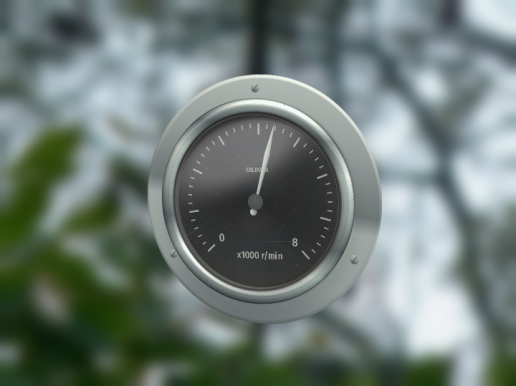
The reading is 4400 rpm
